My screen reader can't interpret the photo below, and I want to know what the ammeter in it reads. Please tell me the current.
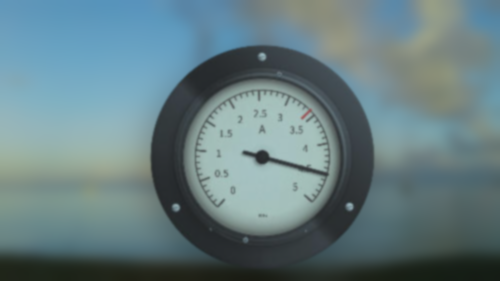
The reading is 4.5 A
